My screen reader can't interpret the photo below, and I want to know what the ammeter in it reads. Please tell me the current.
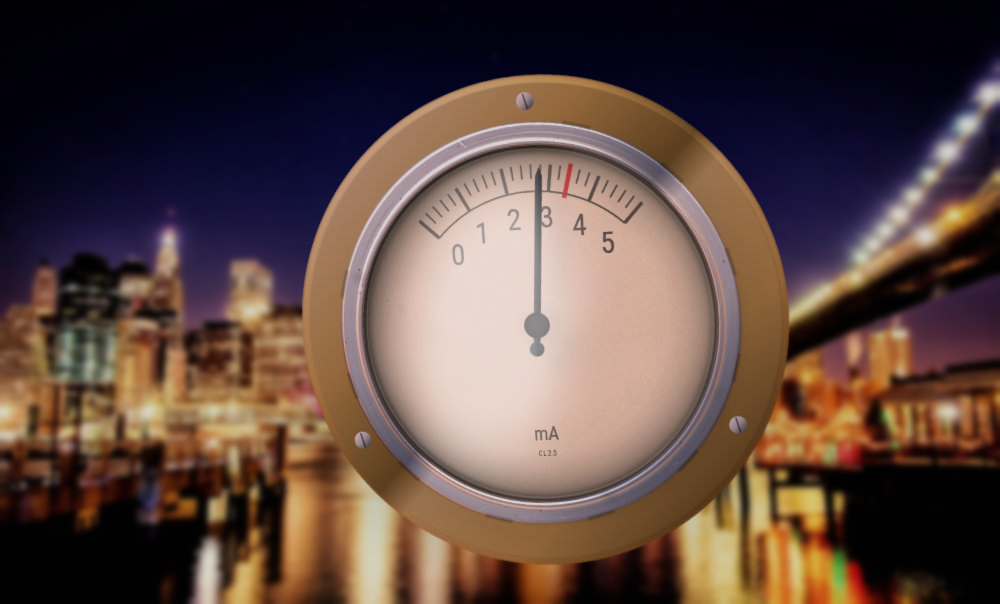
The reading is 2.8 mA
